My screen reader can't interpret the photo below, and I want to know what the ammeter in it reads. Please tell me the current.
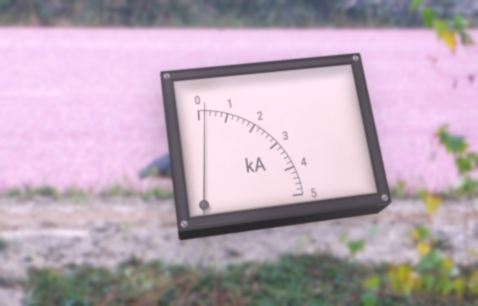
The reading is 0.2 kA
